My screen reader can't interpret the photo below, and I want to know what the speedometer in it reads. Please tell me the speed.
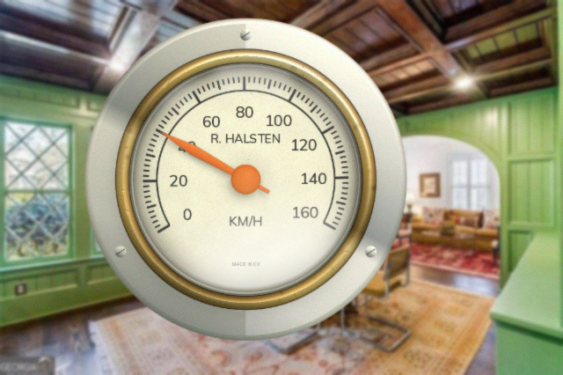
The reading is 40 km/h
